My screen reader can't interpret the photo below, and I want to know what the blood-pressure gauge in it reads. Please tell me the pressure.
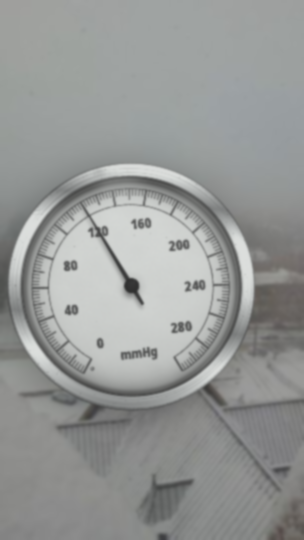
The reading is 120 mmHg
